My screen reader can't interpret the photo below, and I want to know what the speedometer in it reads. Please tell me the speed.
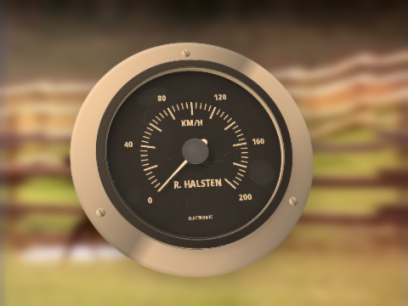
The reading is 0 km/h
